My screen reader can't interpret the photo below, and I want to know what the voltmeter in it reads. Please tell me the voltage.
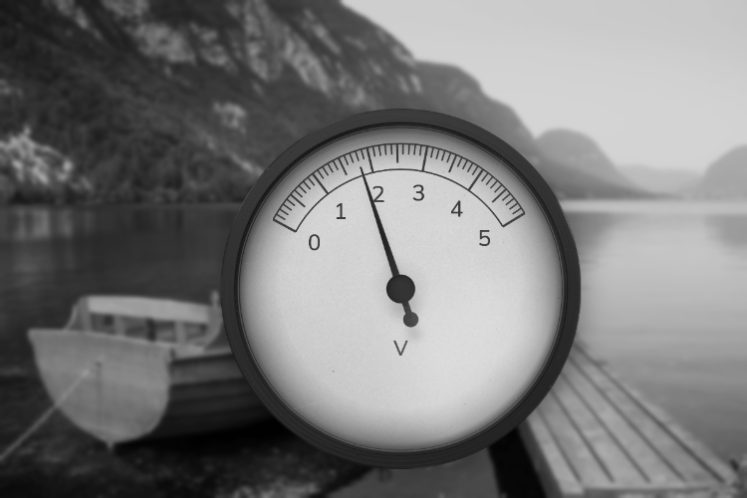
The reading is 1.8 V
